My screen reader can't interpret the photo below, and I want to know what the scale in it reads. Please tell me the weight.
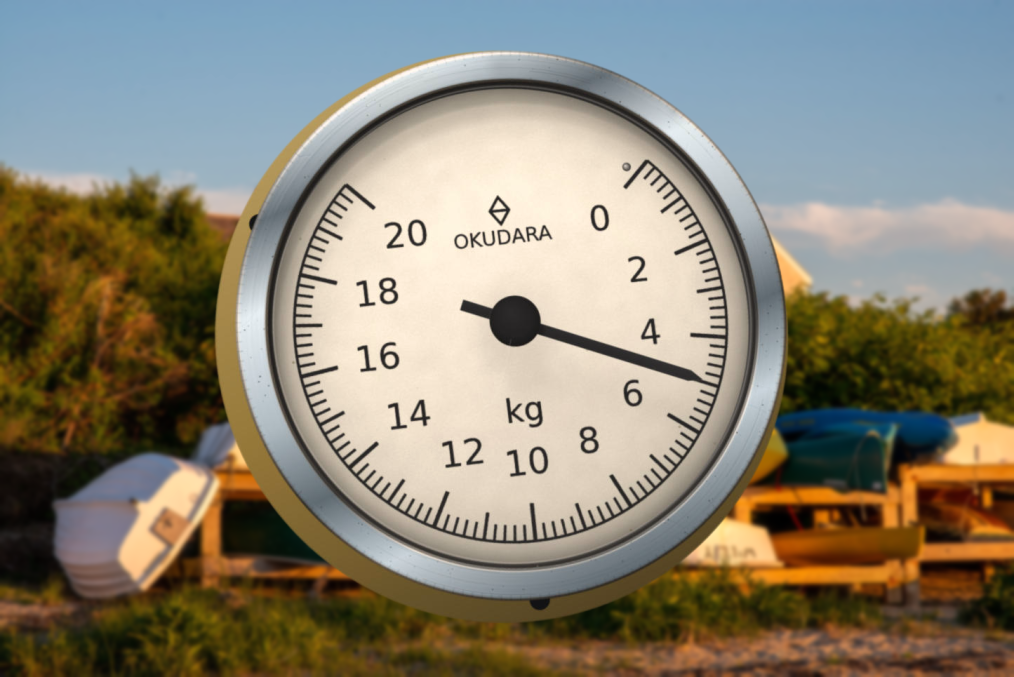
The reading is 5 kg
